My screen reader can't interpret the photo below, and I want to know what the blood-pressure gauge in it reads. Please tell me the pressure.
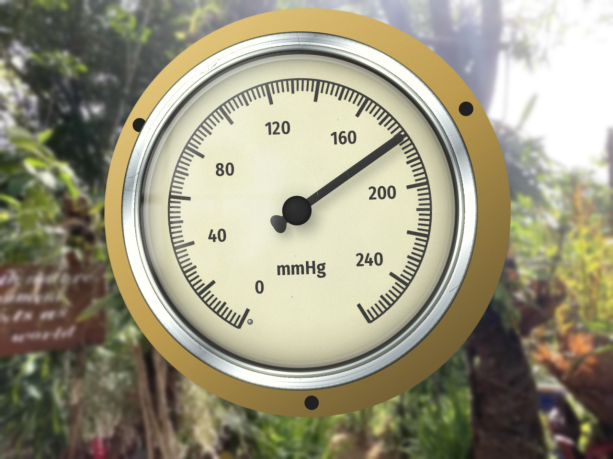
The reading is 180 mmHg
